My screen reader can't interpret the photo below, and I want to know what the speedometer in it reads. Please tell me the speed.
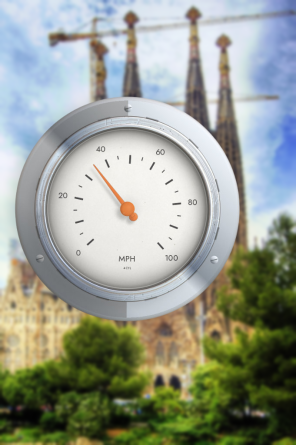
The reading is 35 mph
